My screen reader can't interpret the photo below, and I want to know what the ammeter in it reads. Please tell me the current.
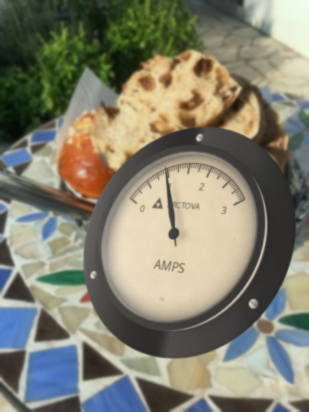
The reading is 1 A
